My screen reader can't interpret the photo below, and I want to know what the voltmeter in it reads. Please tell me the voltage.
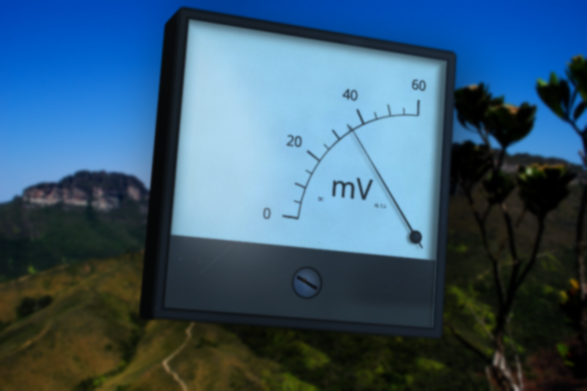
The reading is 35 mV
